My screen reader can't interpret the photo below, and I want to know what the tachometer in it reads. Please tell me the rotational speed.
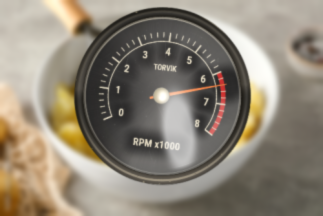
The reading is 6400 rpm
